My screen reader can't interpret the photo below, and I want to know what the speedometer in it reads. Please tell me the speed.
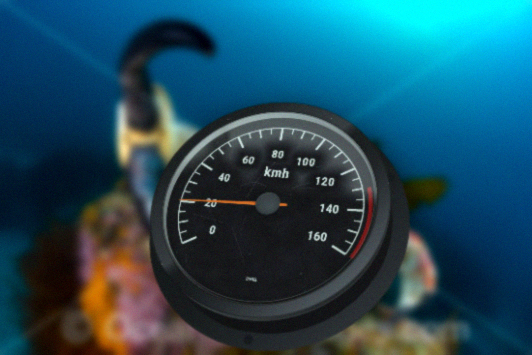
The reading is 20 km/h
